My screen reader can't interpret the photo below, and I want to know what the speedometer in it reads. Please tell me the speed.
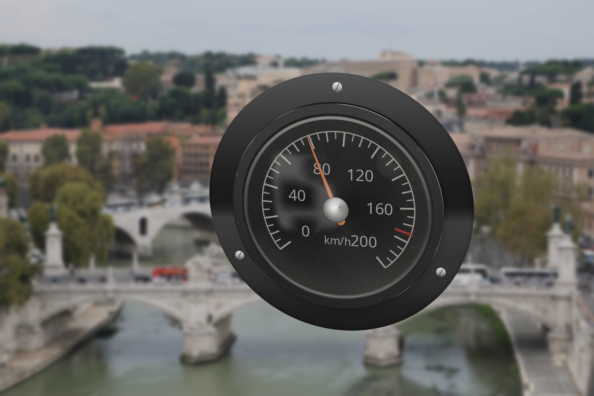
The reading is 80 km/h
